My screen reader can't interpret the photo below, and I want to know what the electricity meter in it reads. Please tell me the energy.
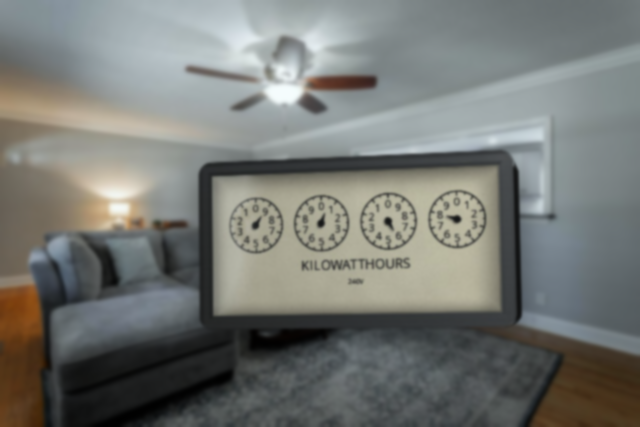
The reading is 9058 kWh
